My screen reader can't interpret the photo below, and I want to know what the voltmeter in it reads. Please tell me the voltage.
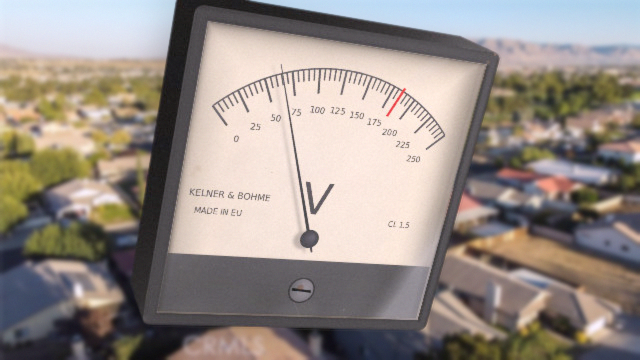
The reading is 65 V
